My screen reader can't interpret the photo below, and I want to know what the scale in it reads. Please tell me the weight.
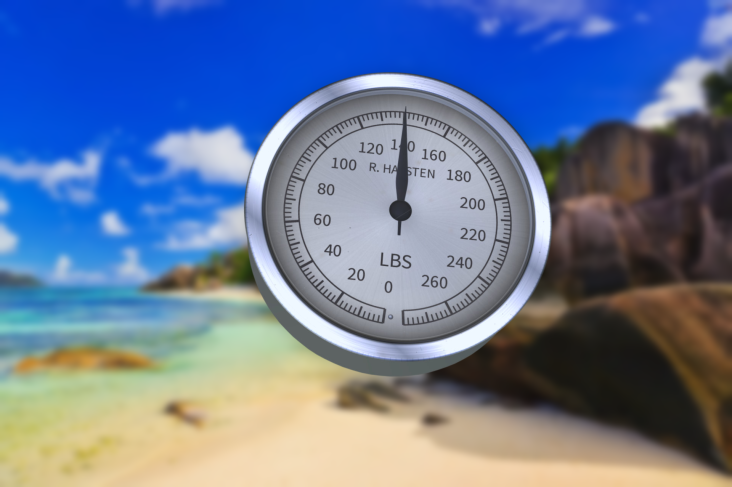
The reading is 140 lb
